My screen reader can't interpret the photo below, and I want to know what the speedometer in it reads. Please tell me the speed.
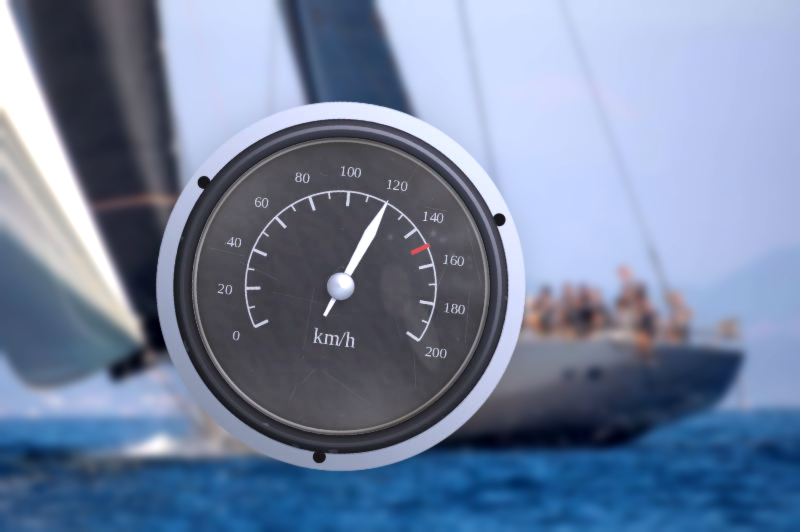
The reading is 120 km/h
